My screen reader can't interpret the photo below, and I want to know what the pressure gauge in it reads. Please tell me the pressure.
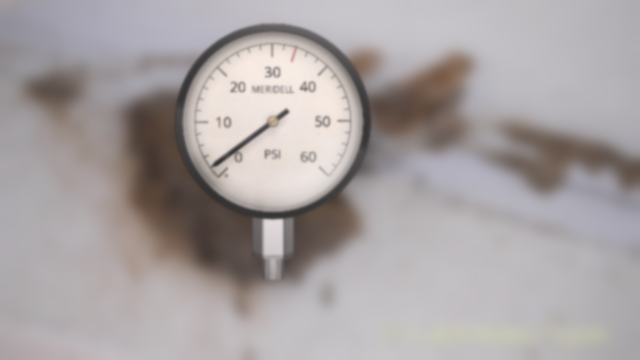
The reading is 2 psi
